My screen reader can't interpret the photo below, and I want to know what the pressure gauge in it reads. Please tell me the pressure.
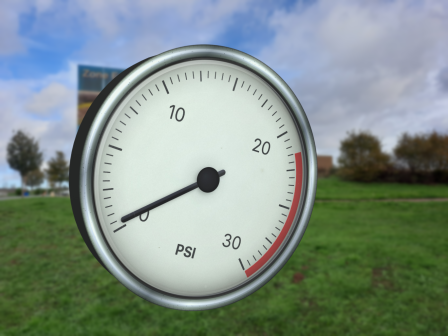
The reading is 0.5 psi
